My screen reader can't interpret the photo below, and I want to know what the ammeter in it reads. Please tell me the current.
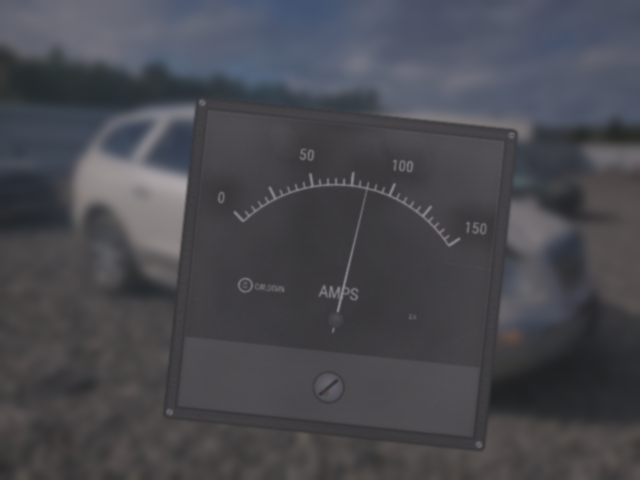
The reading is 85 A
